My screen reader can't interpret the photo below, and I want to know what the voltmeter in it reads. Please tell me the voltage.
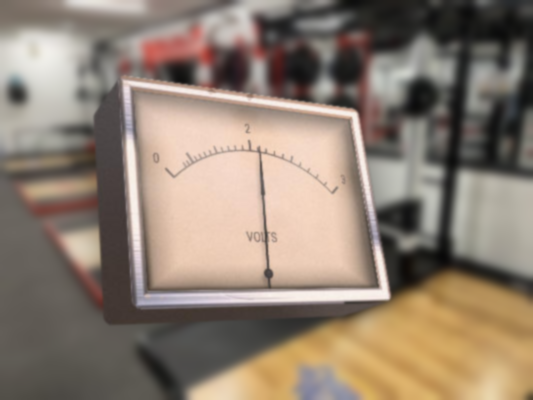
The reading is 2.1 V
